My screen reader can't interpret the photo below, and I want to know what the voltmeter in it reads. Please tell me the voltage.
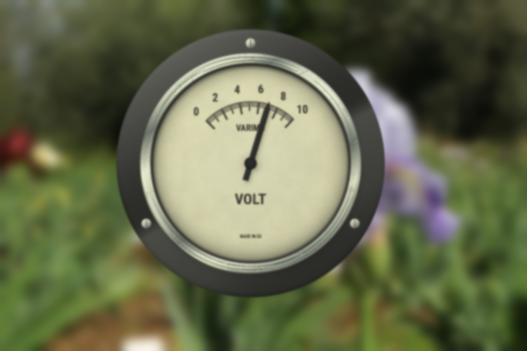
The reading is 7 V
